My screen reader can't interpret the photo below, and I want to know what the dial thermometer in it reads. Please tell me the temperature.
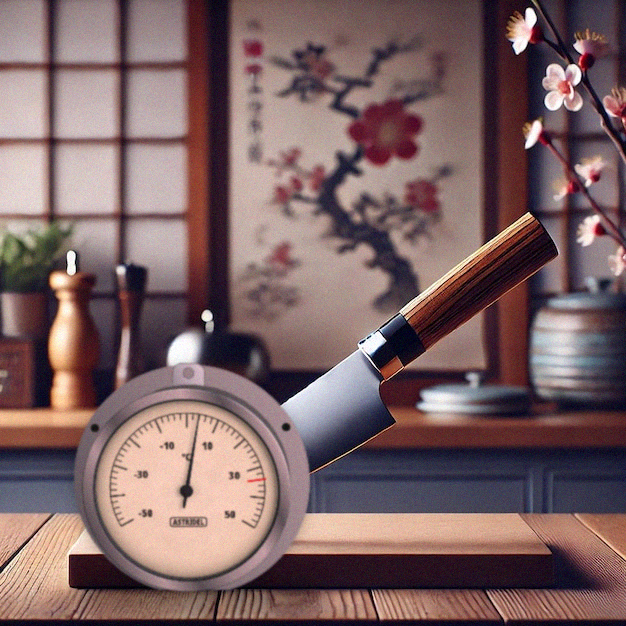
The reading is 4 °C
